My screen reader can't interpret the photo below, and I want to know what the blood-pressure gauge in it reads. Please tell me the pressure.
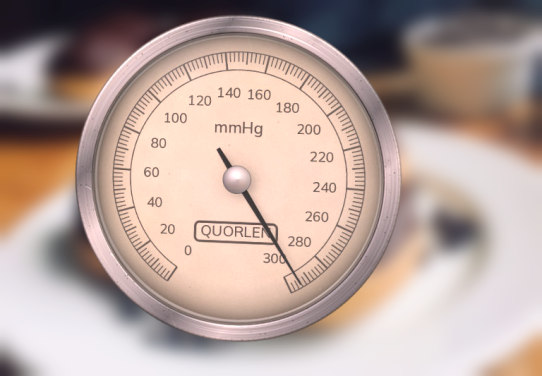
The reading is 294 mmHg
